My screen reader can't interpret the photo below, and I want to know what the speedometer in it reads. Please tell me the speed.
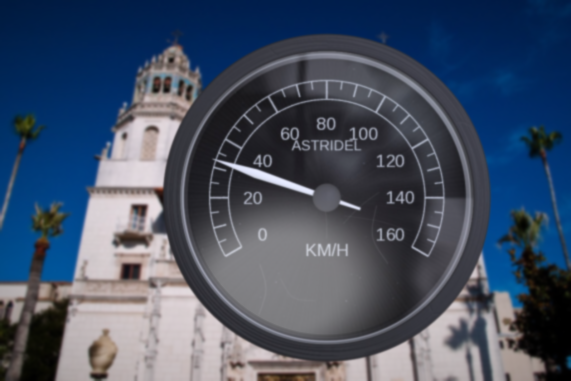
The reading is 32.5 km/h
